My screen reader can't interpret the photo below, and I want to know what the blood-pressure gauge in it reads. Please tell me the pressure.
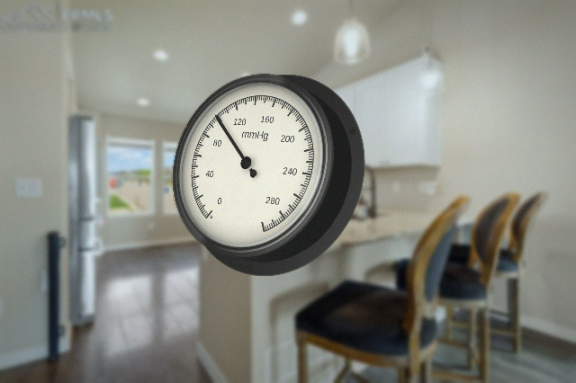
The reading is 100 mmHg
